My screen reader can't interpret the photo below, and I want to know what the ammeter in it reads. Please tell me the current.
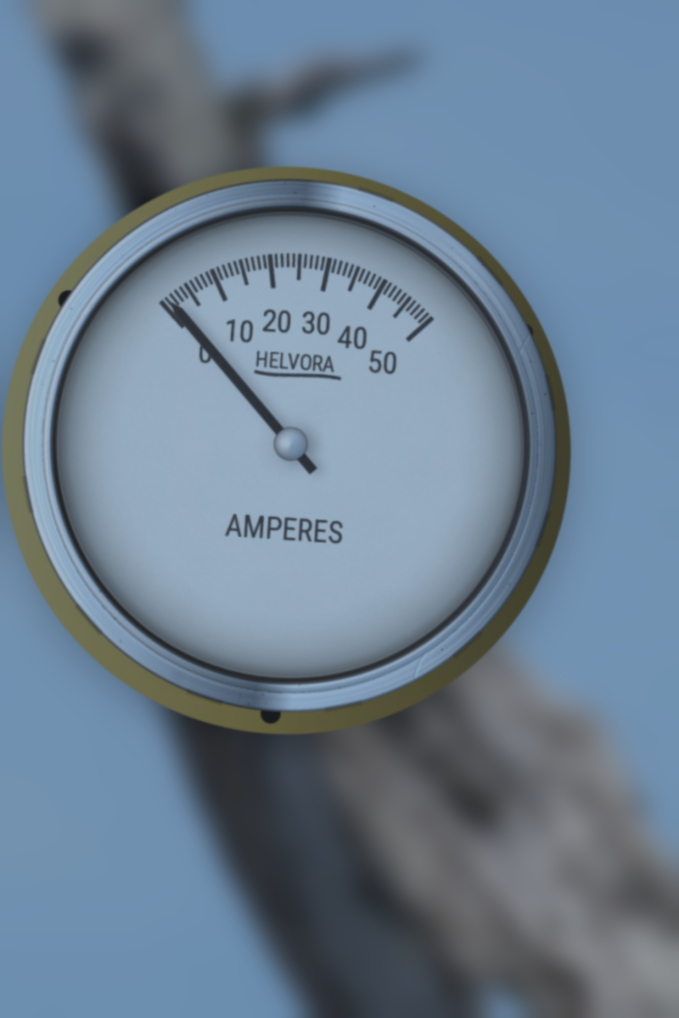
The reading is 1 A
